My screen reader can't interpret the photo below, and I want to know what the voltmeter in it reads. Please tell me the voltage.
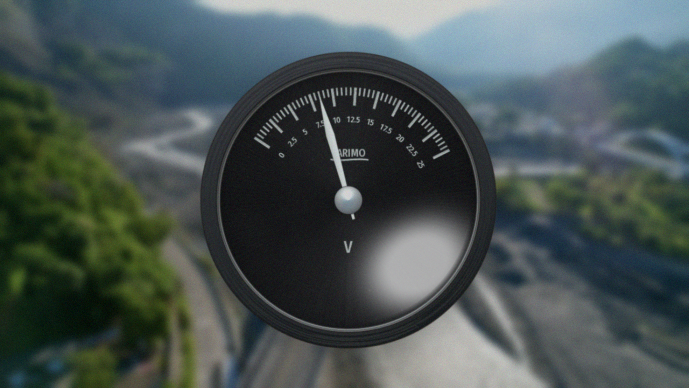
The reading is 8.5 V
